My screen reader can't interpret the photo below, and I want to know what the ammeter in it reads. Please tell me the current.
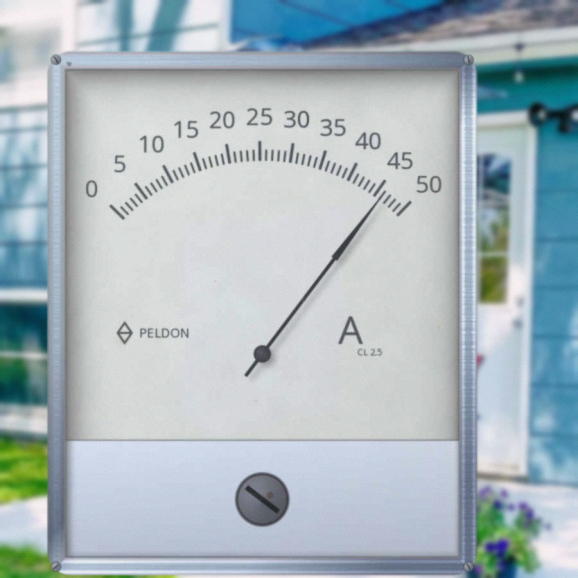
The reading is 46 A
